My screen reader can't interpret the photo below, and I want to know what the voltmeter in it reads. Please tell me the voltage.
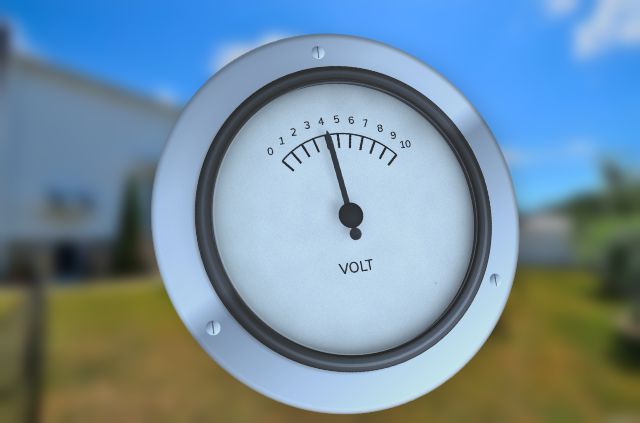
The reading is 4 V
